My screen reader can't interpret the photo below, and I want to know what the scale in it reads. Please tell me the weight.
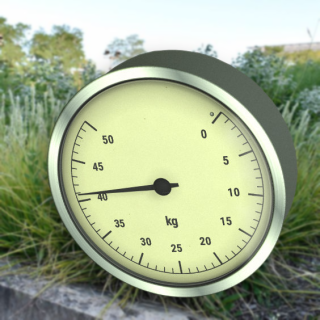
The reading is 41 kg
